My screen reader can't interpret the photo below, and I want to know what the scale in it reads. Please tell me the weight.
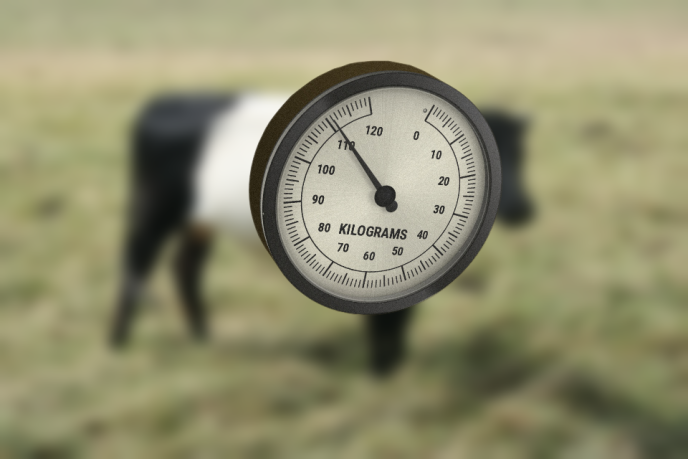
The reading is 111 kg
